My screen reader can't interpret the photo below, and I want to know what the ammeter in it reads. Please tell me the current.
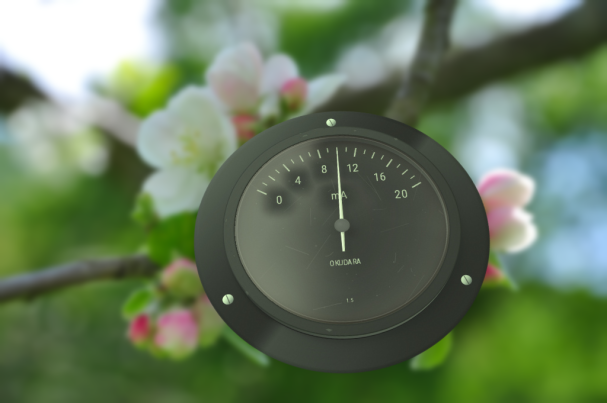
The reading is 10 mA
